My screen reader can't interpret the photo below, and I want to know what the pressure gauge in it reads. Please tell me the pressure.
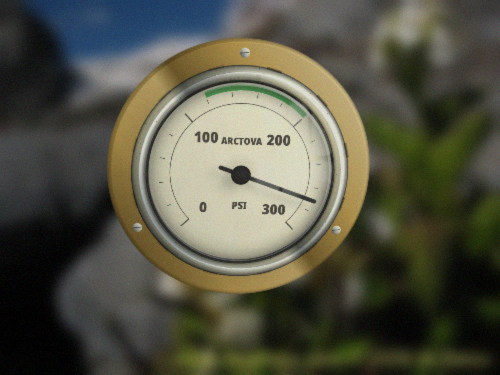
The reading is 270 psi
